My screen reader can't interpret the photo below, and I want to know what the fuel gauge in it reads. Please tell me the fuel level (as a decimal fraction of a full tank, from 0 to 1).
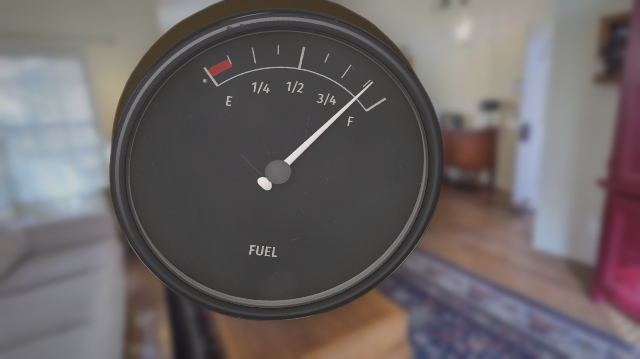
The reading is 0.875
